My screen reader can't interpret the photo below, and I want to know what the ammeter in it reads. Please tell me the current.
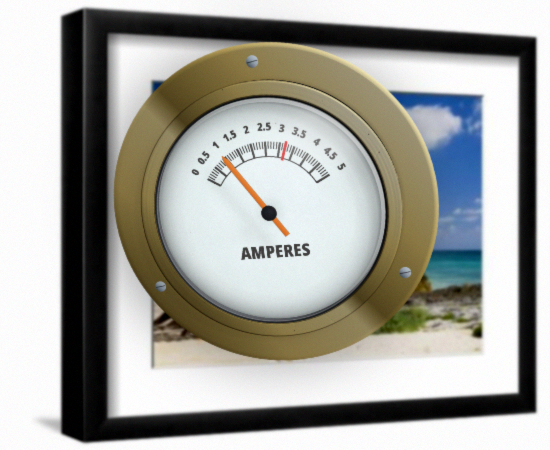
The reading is 1 A
